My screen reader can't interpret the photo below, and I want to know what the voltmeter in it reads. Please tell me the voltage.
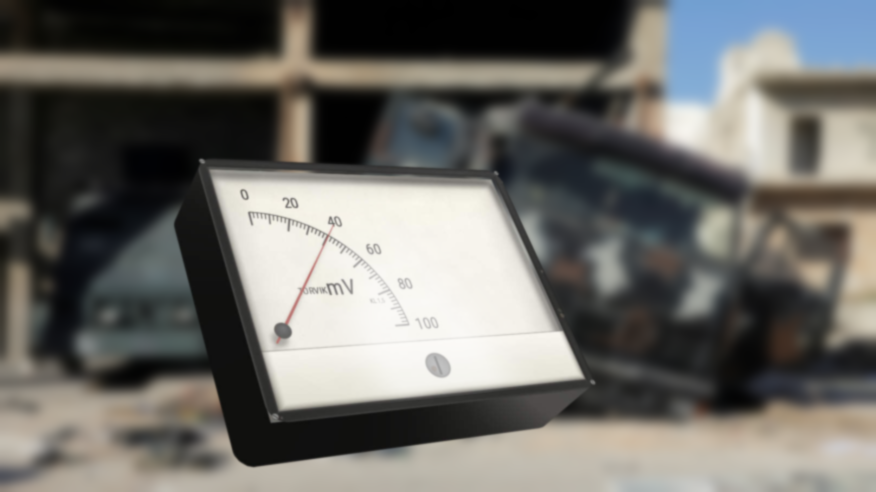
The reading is 40 mV
